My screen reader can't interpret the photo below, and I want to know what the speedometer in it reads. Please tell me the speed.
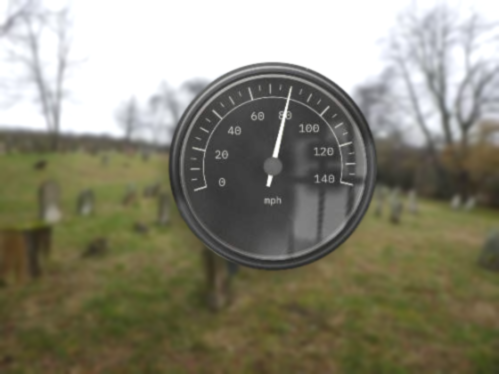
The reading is 80 mph
